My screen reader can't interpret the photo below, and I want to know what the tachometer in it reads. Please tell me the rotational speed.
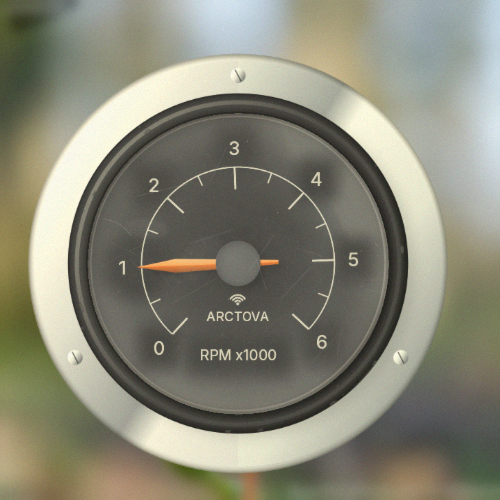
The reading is 1000 rpm
